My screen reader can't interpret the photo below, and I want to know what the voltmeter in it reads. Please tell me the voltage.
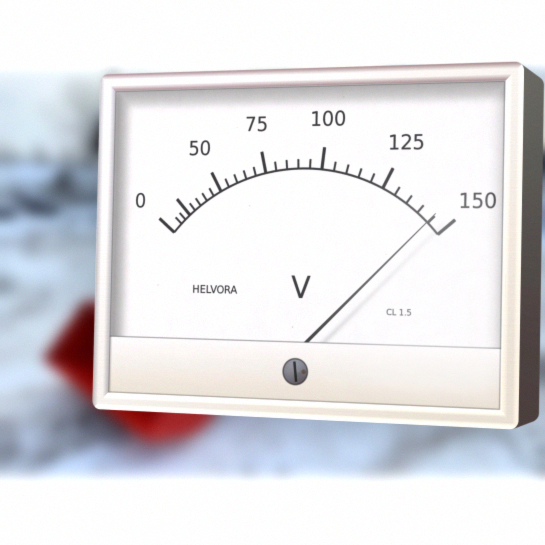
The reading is 145 V
